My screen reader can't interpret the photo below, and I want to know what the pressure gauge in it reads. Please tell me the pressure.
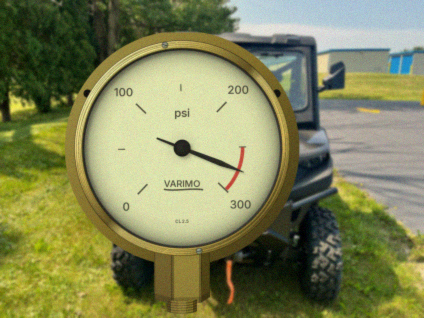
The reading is 275 psi
